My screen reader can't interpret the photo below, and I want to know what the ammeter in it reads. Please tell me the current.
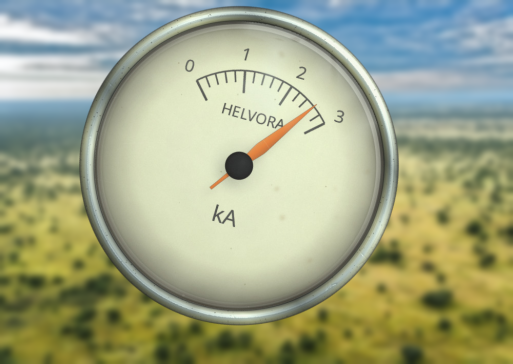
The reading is 2.6 kA
